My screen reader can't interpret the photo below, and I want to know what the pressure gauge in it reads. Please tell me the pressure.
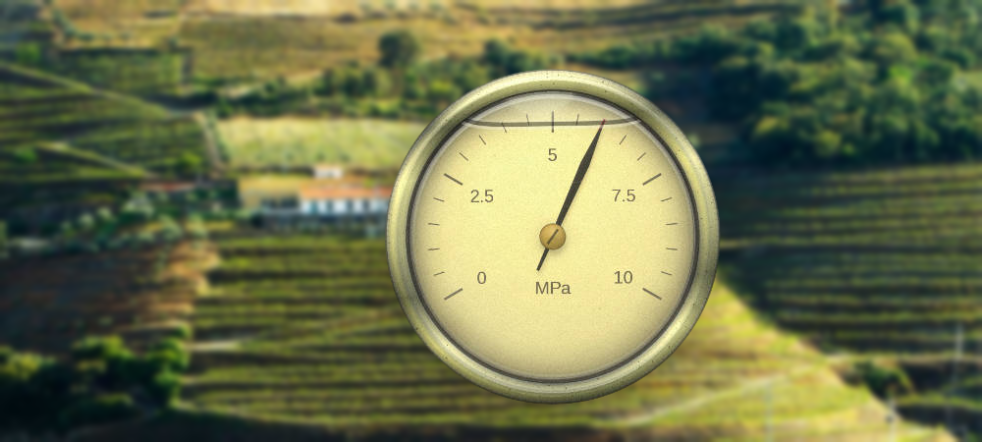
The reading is 6 MPa
